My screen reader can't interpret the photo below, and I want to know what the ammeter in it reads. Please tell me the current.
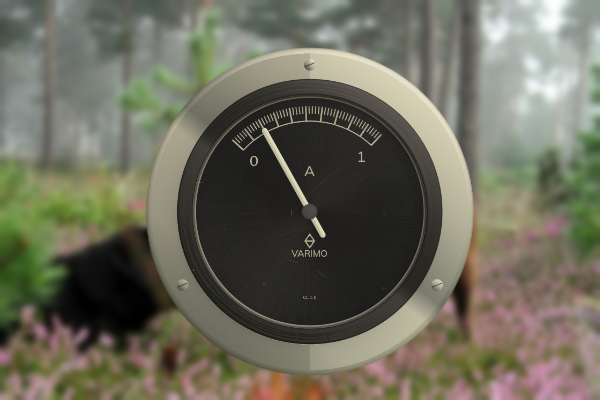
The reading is 0.2 A
